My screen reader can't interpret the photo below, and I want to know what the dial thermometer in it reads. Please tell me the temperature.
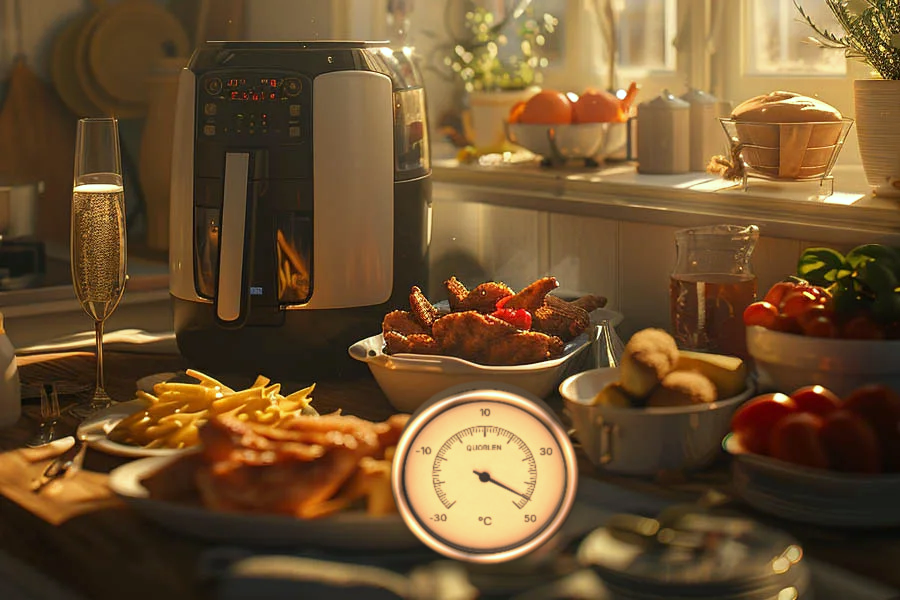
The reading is 45 °C
